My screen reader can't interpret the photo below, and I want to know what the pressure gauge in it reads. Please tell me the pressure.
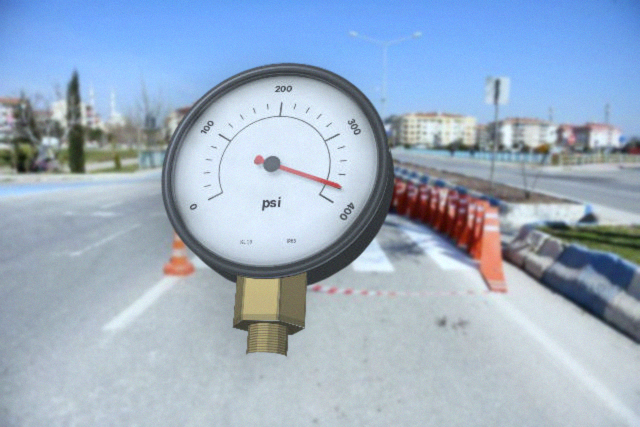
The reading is 380 psi
